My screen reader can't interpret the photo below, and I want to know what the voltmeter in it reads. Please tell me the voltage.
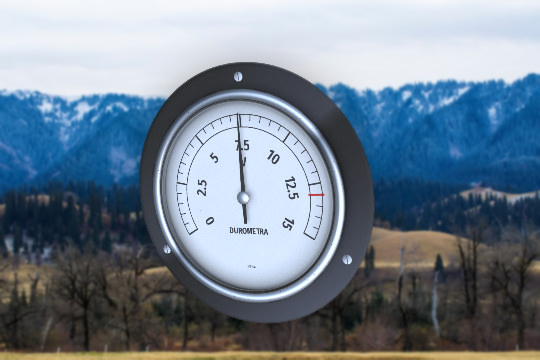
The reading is 7.5 V
